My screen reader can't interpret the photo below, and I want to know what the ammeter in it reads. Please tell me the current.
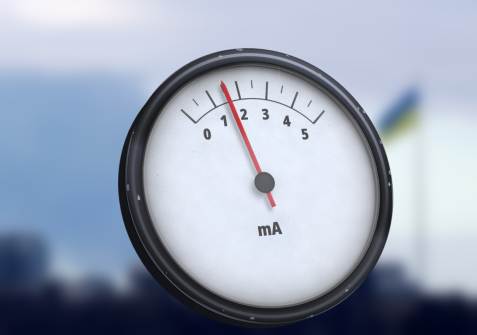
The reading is 1.5 mA
